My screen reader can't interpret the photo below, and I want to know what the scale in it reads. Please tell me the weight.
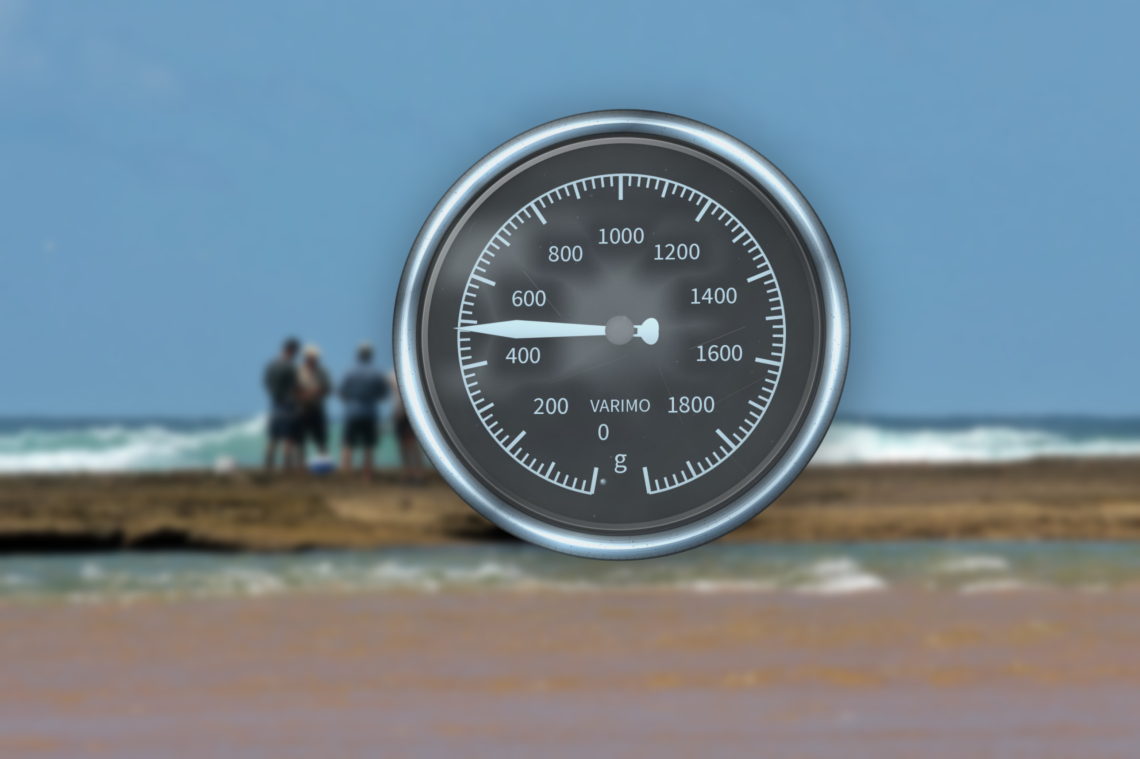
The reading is 480 g
